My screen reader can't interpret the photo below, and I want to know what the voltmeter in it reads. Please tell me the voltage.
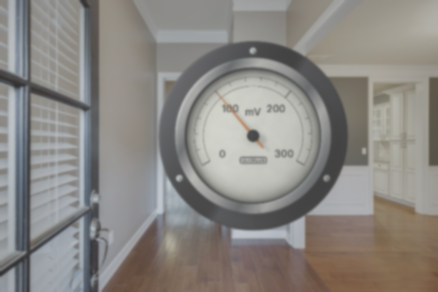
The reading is 100 mV
